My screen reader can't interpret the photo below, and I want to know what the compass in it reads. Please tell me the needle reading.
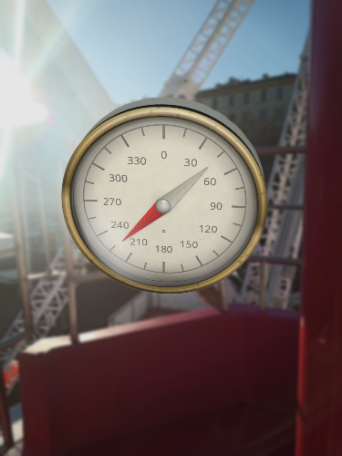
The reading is 225 °
